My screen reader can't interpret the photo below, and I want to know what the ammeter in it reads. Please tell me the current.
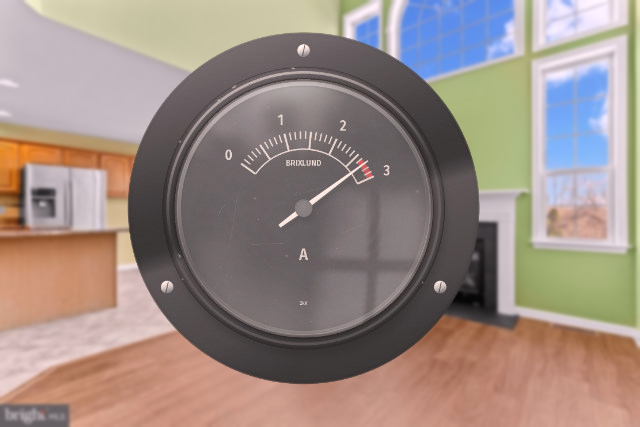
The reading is 2.7 A
